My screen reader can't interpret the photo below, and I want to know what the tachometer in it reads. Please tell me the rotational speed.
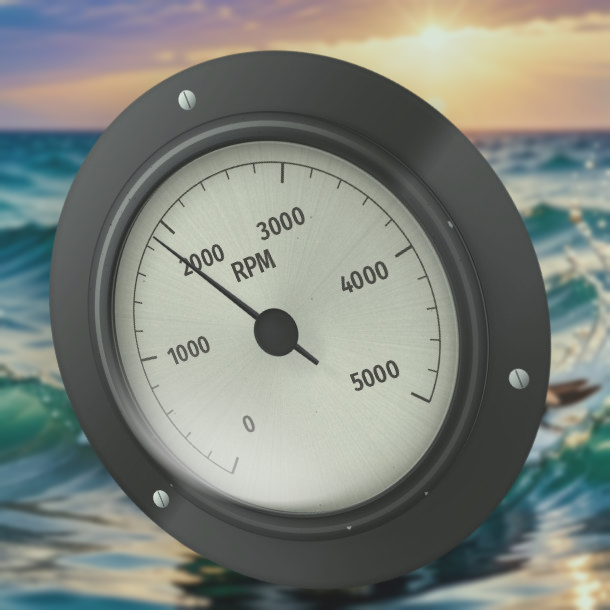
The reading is 1900 rpm
